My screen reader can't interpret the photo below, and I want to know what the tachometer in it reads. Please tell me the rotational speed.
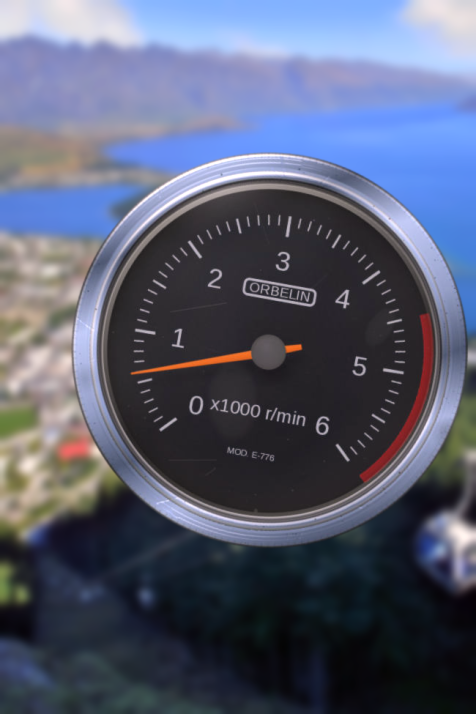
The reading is 600 rpm
